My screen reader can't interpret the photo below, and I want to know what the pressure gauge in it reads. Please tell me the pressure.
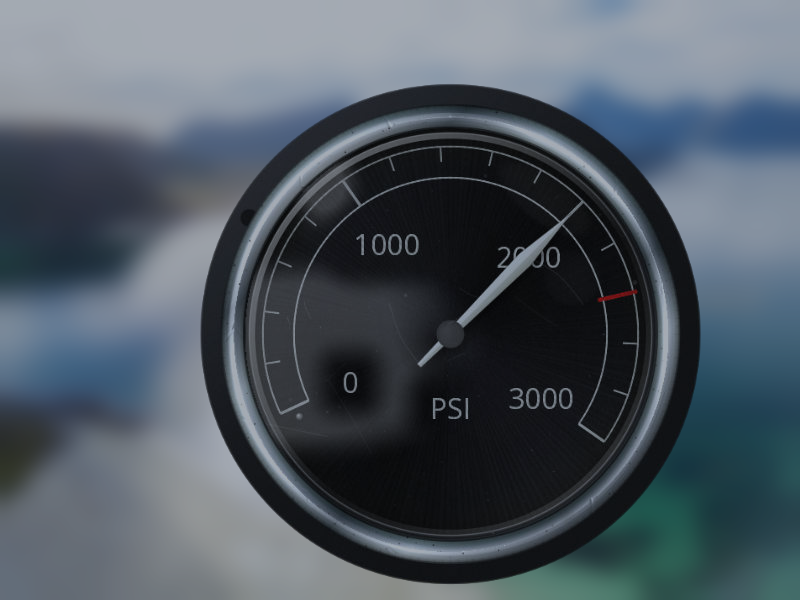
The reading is 2000 psi
